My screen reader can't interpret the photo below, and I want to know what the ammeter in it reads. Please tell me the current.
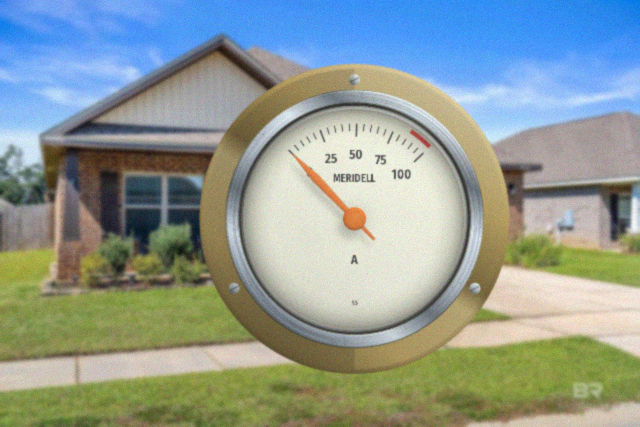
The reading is 0 A
